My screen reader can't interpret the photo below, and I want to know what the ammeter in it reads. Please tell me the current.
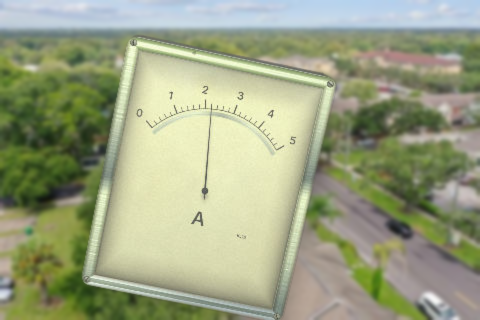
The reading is 2.2 A
